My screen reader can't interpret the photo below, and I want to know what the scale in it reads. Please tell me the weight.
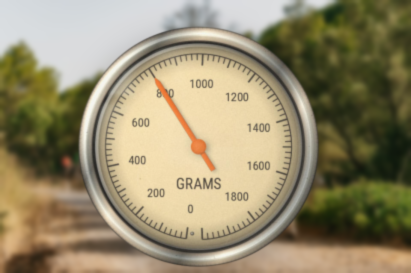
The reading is 800 g
